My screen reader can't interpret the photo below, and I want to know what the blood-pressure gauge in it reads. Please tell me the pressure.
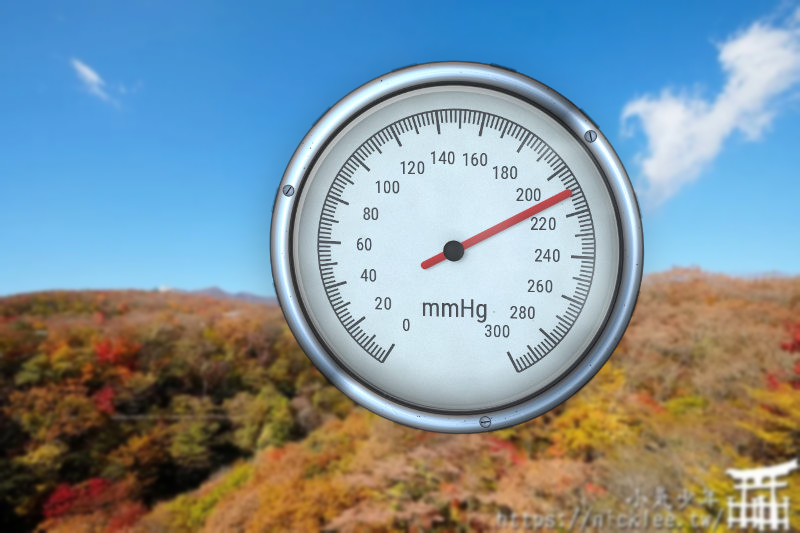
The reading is 210 mmHg
